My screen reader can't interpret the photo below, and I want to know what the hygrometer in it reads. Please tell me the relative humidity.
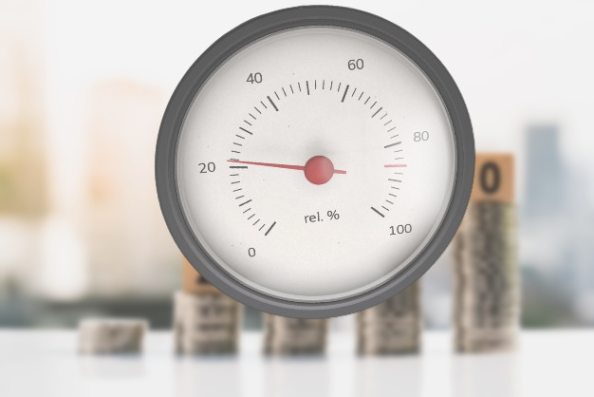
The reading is 22 %
